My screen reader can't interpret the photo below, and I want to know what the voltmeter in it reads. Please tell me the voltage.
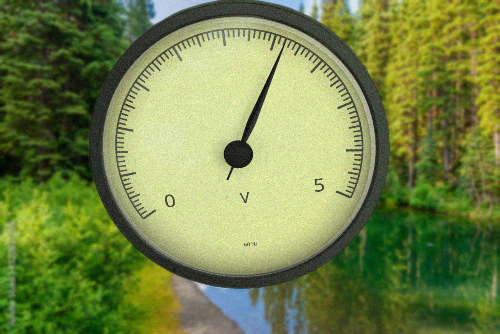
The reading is 3.1 V
